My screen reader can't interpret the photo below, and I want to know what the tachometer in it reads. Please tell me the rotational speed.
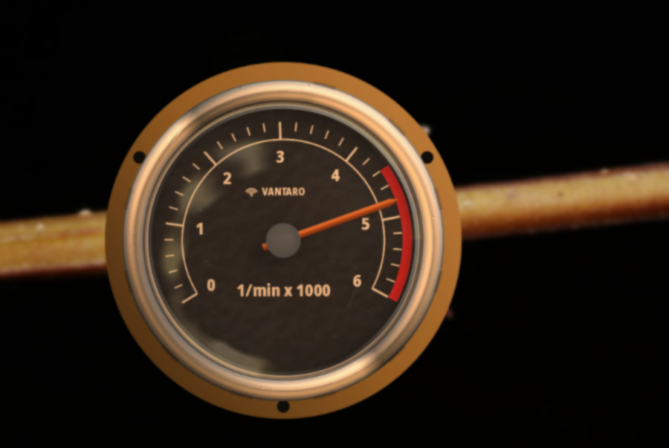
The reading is 4800 rpm
